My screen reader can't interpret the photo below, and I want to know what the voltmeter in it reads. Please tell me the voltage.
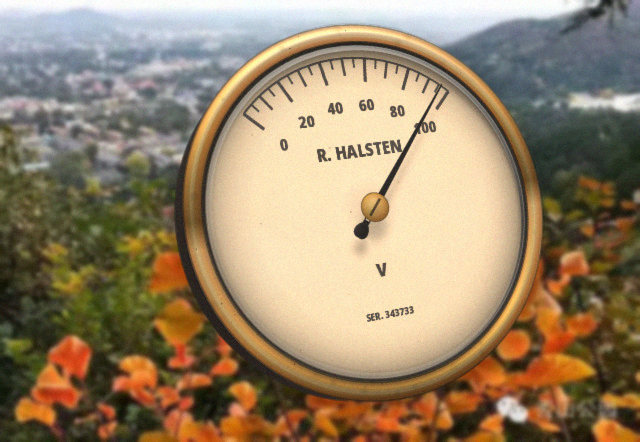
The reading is 95 V
